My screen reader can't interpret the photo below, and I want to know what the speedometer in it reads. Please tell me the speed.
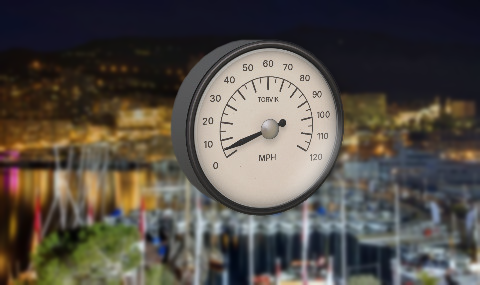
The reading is 5 mph
